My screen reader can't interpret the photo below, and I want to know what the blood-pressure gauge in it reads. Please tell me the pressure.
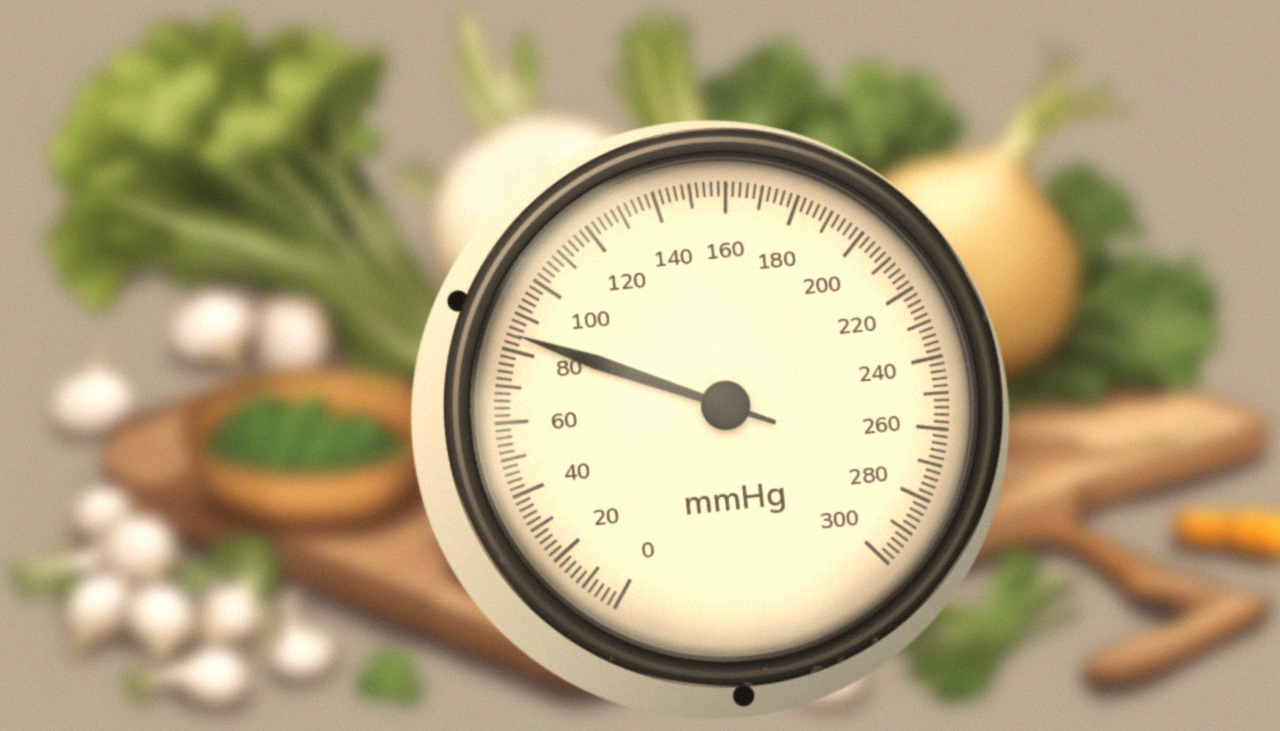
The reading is 84 mmHg
